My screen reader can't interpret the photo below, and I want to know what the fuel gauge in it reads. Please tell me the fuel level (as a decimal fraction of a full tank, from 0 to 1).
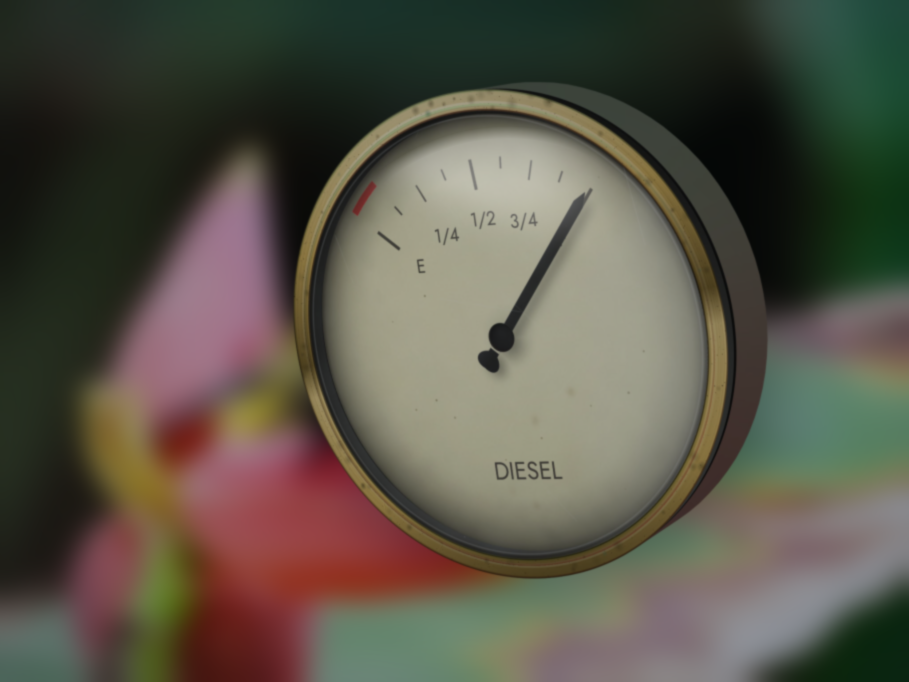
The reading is 1
